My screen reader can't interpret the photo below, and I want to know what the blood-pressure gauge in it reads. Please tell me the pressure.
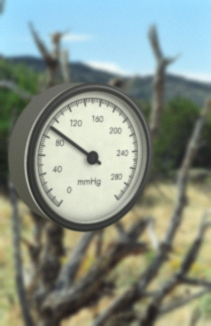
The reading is 90 mmHg
